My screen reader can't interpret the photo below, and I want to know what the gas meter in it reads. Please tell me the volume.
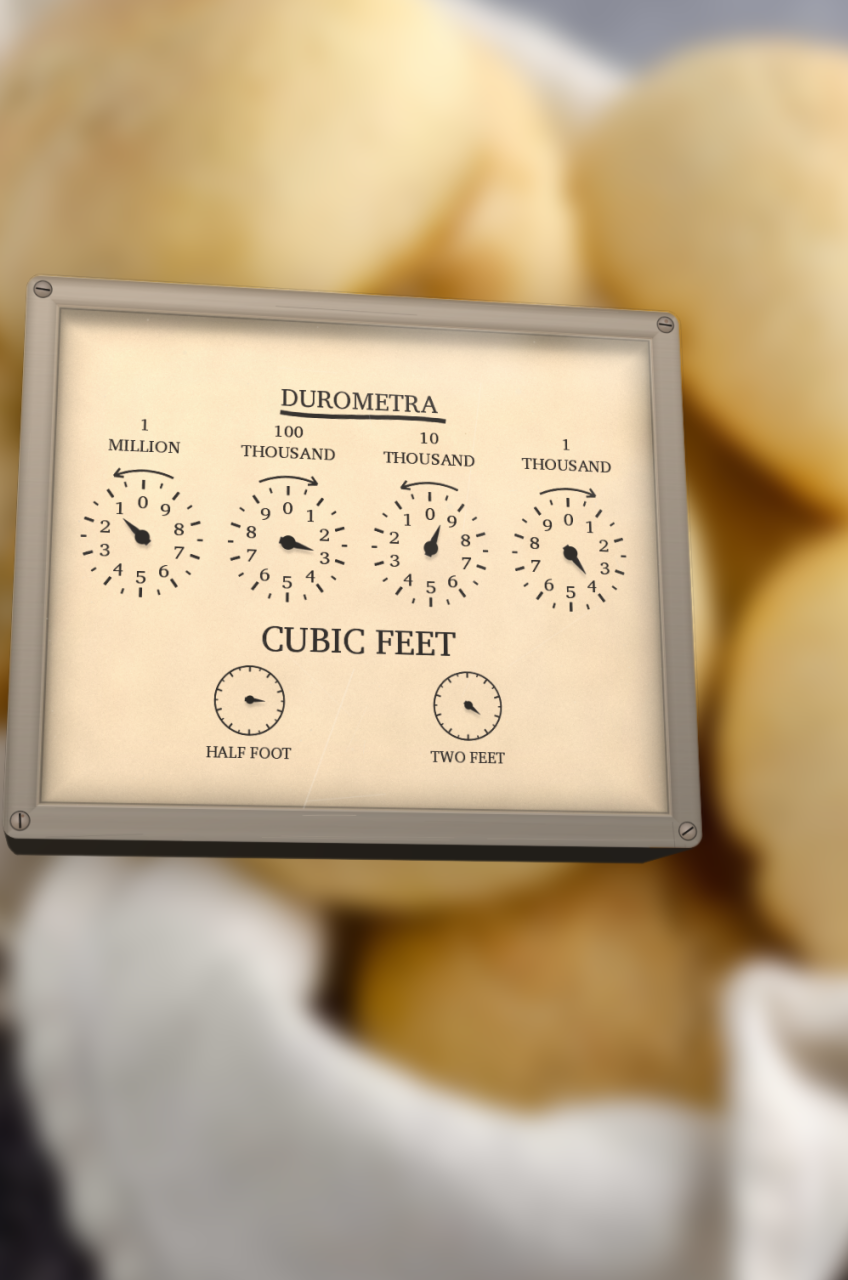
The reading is 129400 ft³
